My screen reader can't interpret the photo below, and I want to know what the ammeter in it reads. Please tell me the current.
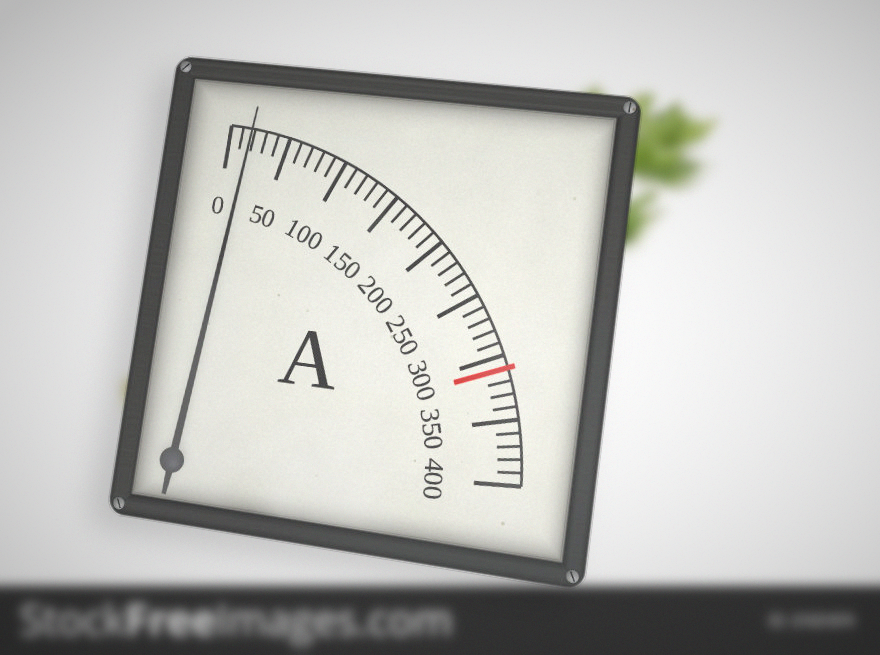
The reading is 20 A
